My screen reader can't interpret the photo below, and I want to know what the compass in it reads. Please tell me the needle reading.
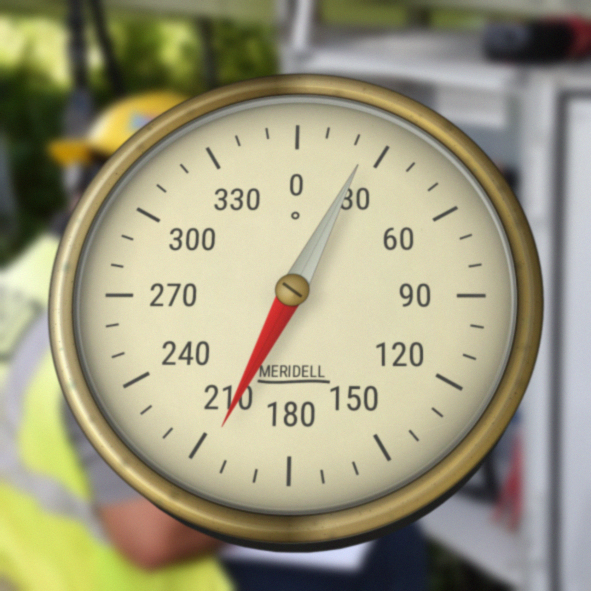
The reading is 205 °
